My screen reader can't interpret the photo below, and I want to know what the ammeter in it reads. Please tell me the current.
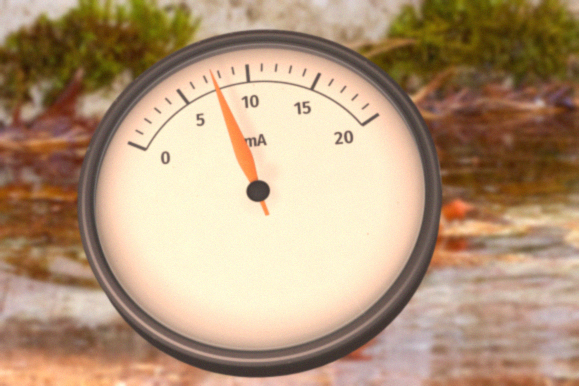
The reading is 7.5 mA
